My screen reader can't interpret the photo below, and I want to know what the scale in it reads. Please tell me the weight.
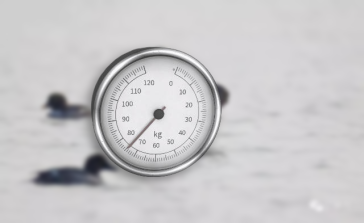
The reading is 75 kg
